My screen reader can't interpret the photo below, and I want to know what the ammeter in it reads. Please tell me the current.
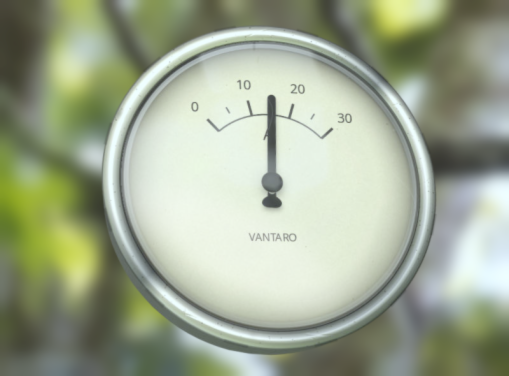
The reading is 15 A
